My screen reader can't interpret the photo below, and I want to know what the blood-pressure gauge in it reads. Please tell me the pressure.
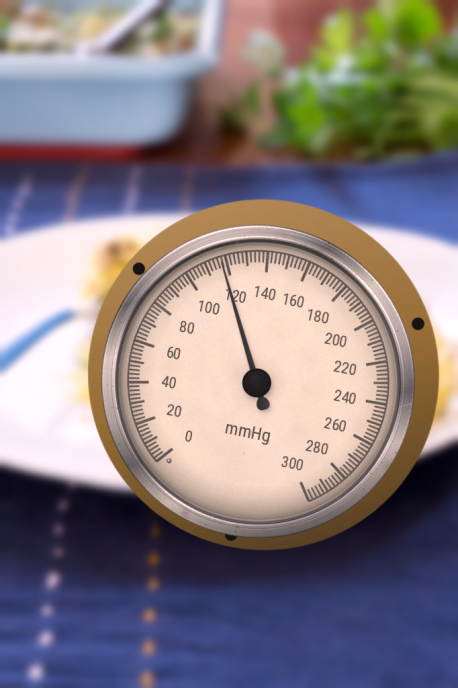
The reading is 118 mmHg
